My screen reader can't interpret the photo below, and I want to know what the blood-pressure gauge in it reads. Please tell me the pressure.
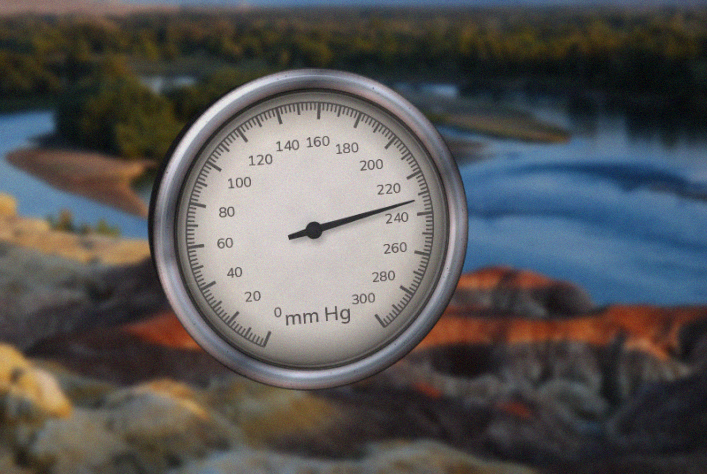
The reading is 232 mmHg
